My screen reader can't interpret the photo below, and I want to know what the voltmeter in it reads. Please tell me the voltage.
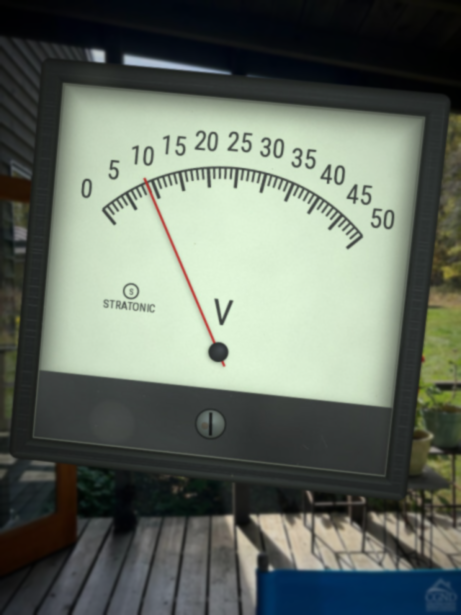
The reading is 9 V
